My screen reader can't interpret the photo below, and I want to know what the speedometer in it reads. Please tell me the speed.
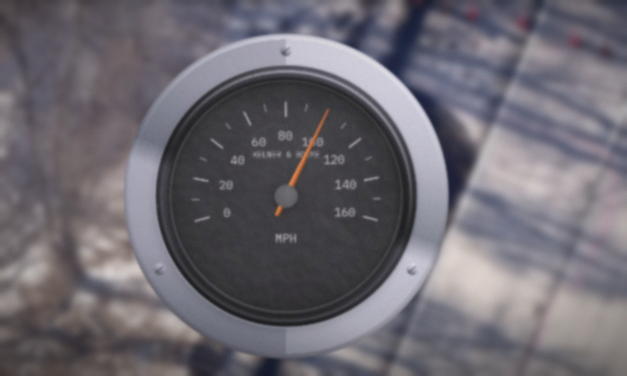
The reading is 100 mph
